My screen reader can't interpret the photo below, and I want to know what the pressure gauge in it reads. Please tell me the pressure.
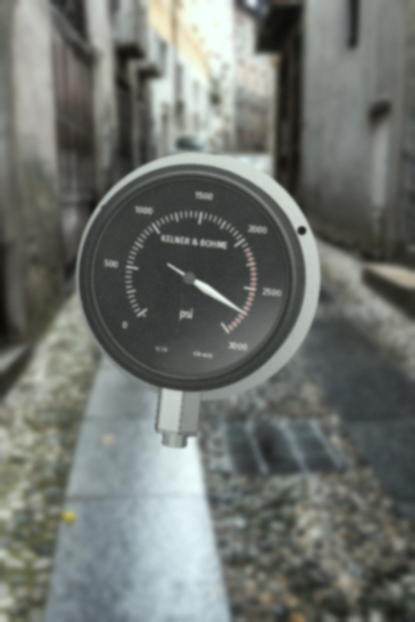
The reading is 2750 psi
